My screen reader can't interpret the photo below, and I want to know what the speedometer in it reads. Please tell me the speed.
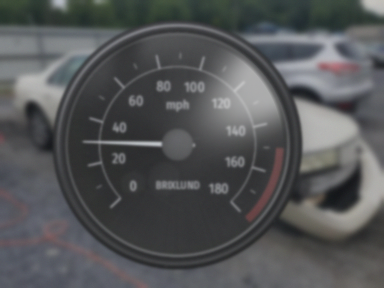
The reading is 30 mph
